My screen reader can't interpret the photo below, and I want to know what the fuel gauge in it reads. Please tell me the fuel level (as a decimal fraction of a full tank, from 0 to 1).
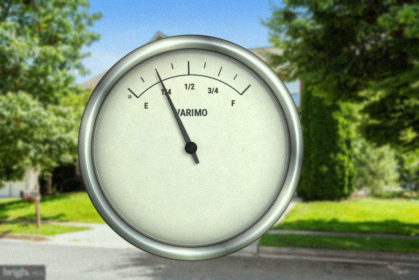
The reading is 0.25
